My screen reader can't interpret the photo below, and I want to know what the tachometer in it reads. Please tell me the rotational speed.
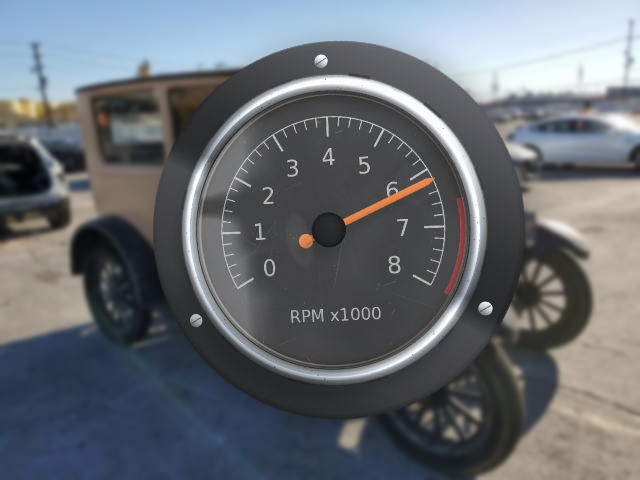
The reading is 6200 rpm
